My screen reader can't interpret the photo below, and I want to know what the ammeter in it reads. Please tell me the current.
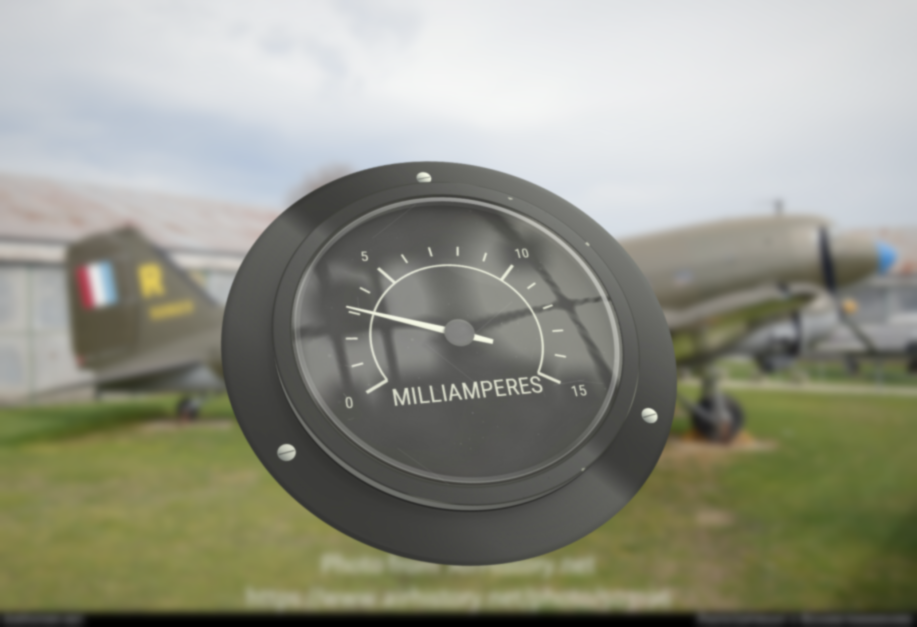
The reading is 3 mA
